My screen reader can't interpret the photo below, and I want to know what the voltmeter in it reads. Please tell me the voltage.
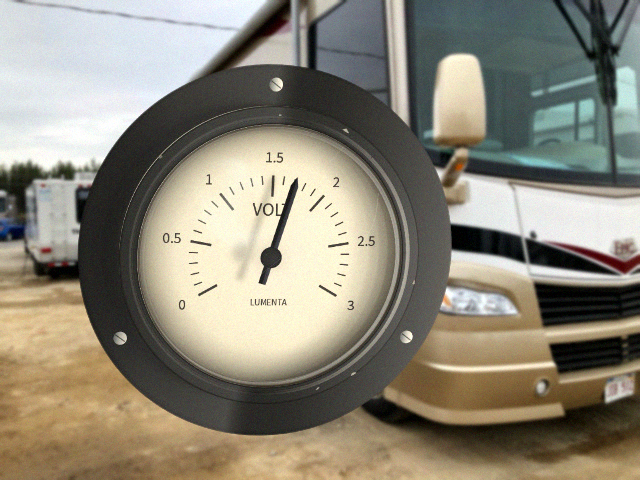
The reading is 1.7 V
